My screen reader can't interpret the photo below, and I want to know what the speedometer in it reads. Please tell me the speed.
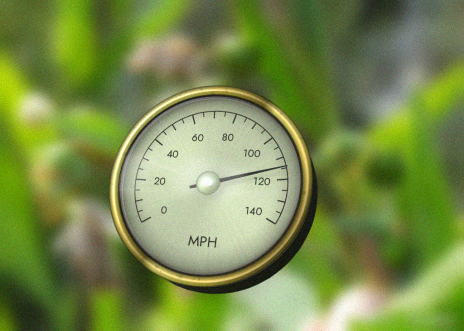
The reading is 115 mph
